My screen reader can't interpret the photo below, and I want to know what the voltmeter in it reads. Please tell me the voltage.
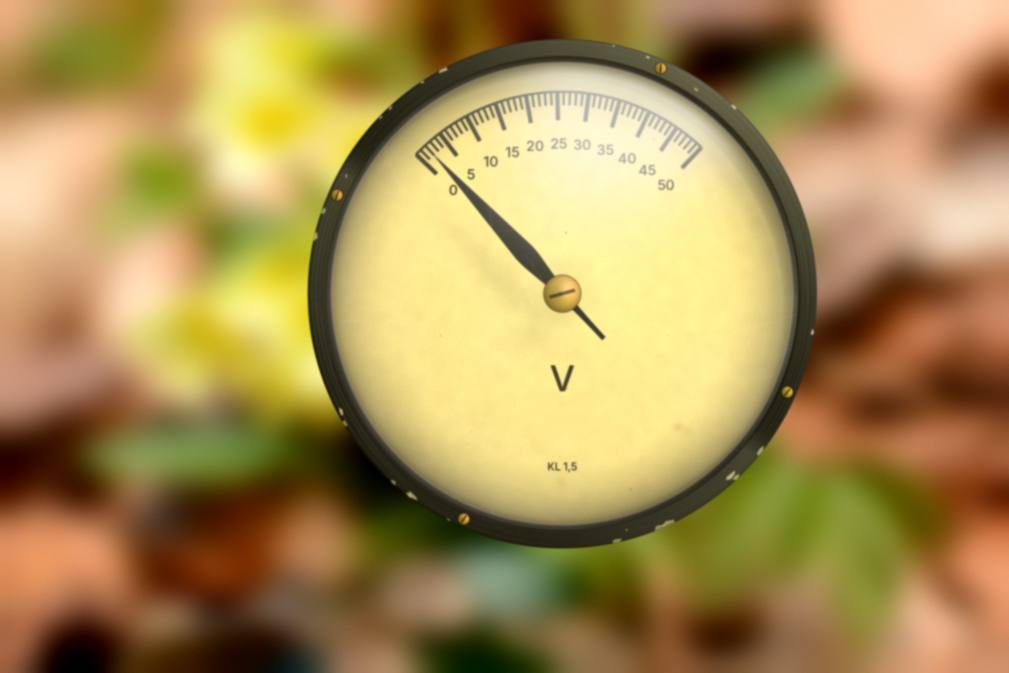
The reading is 2 V
